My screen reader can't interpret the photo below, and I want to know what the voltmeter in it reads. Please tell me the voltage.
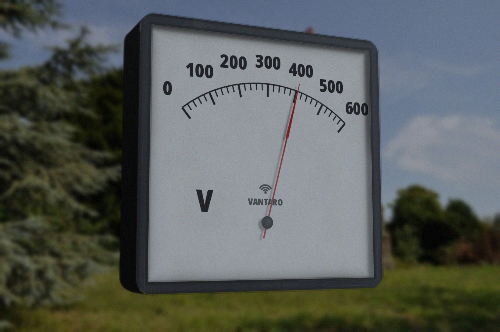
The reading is 400 V
